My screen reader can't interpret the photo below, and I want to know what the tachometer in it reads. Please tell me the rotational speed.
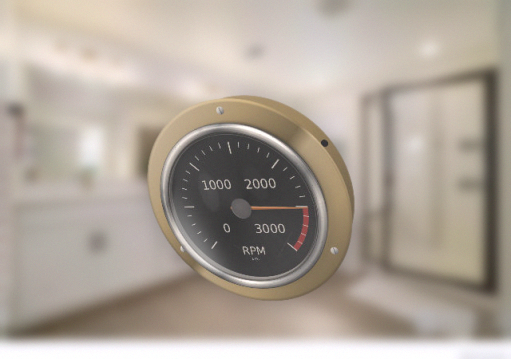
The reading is 2500 rpm
